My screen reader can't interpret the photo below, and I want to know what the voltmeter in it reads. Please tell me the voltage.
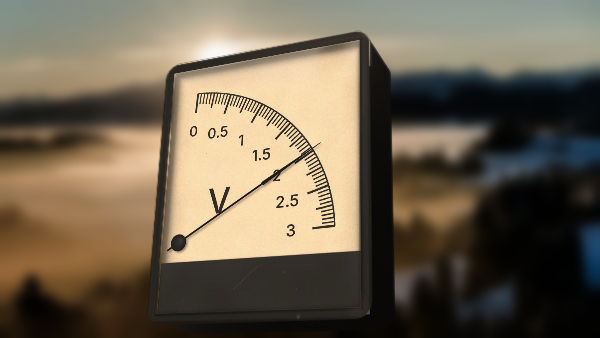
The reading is 2 V
